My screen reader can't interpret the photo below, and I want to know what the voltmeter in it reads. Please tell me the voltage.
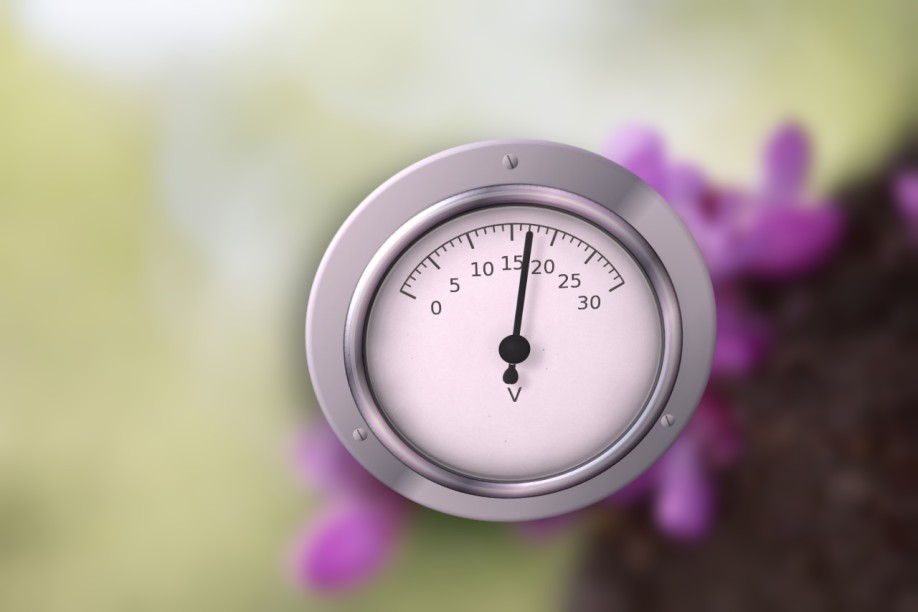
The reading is 17 V
